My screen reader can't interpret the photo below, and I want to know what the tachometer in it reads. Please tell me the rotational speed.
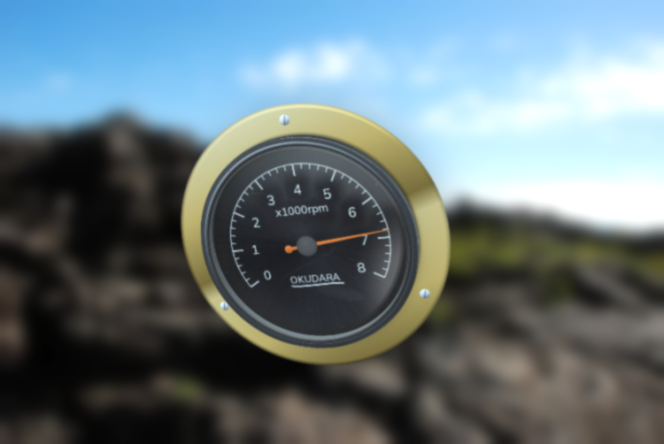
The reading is 6800 rpm
